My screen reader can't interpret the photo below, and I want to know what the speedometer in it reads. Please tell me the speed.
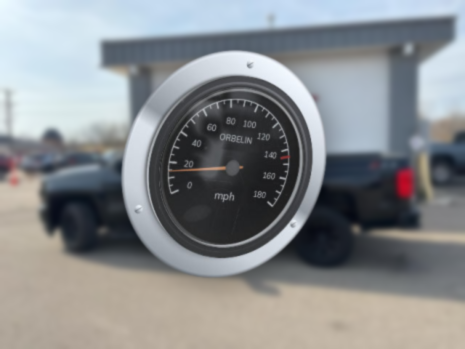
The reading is 15 mph
